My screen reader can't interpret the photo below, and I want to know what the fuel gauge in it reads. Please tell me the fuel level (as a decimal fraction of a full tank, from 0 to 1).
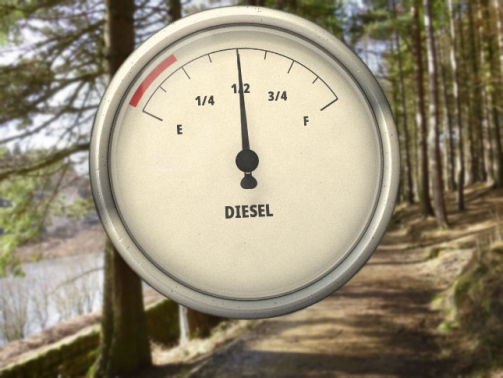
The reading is 0.5
